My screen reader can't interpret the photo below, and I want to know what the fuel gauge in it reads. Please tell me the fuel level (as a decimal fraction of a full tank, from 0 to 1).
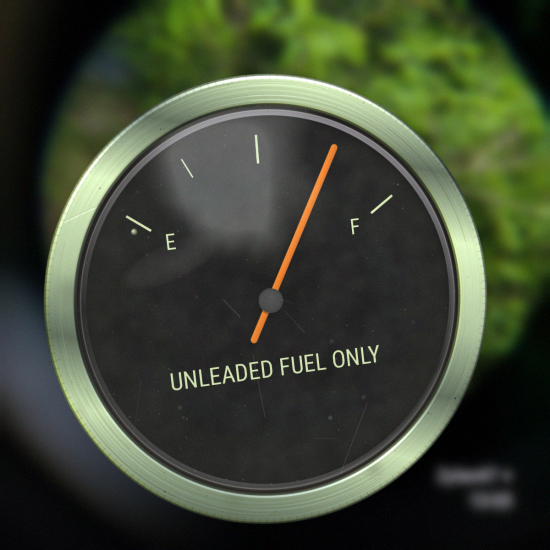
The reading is 0.75
